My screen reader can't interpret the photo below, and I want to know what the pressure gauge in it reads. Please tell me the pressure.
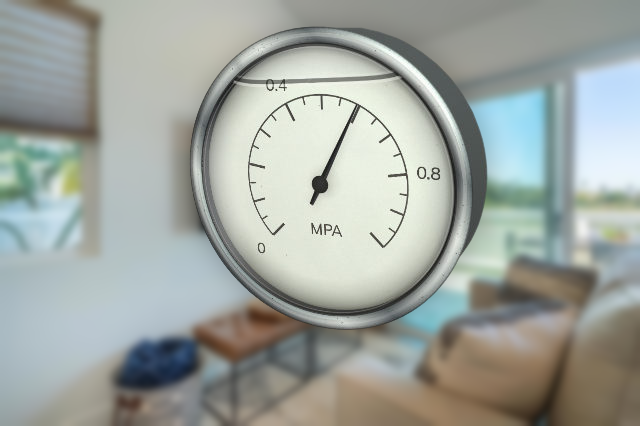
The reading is 0.6 MPa
